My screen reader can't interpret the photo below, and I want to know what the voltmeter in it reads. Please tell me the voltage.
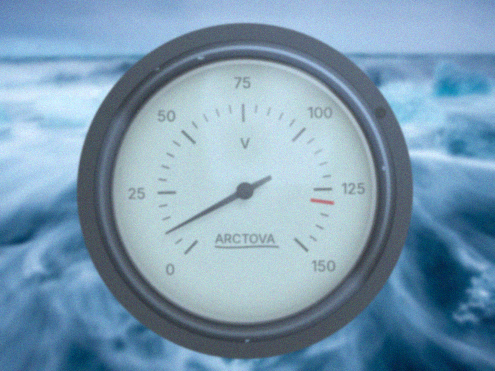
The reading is 10 V
